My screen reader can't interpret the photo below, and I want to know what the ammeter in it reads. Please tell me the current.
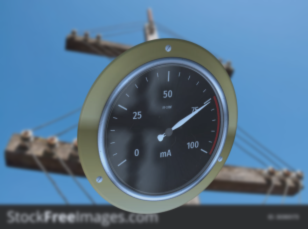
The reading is 75 mA
